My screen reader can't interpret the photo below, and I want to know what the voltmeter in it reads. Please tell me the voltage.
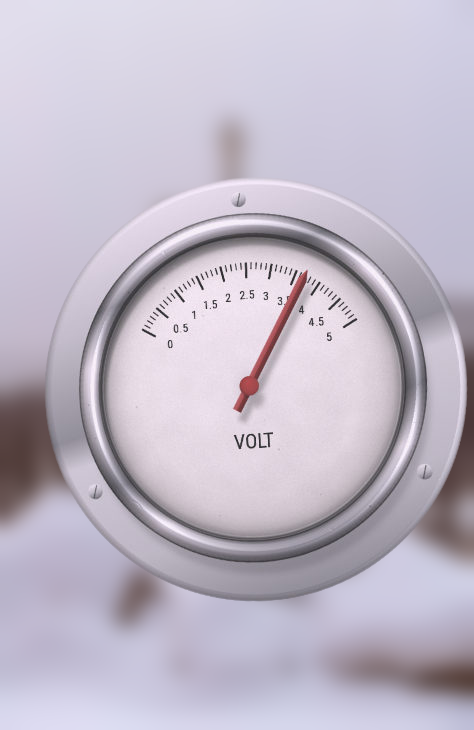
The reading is 3.7 V
